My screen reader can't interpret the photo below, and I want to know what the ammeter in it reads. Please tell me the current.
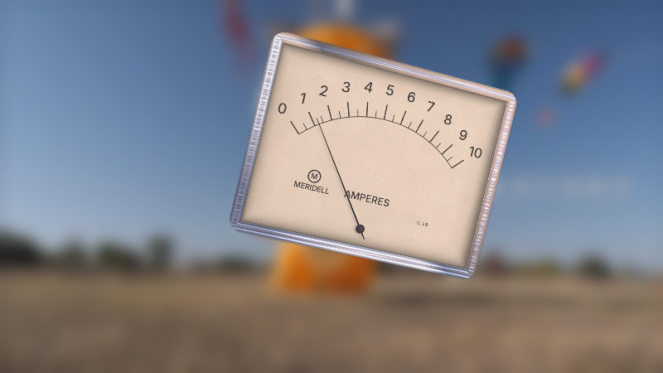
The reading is 1.25 A
